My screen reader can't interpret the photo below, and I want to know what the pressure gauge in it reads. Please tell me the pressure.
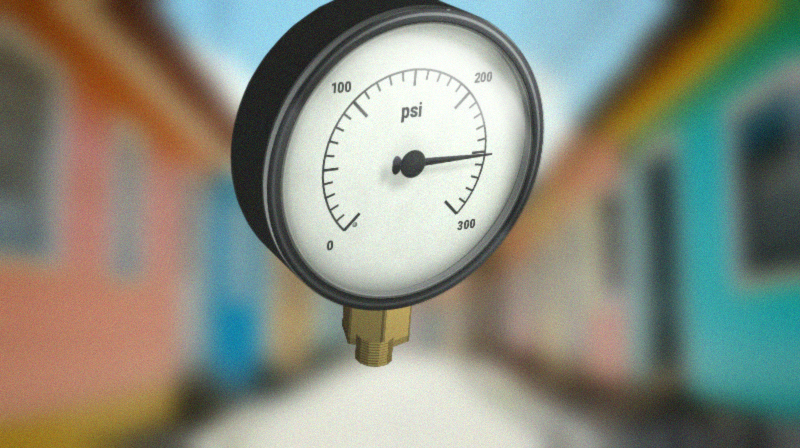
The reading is 250 psi
